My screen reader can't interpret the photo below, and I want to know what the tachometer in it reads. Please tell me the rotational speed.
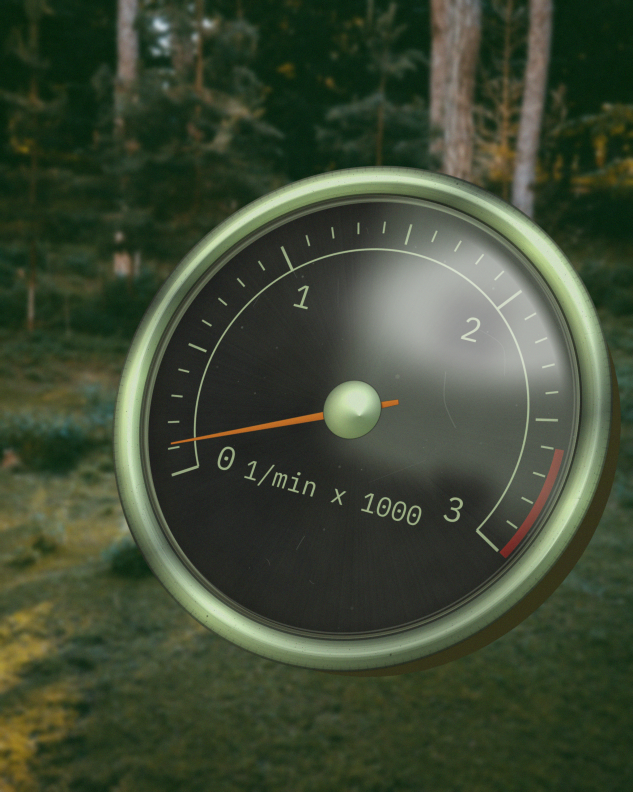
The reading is 100 rpm
